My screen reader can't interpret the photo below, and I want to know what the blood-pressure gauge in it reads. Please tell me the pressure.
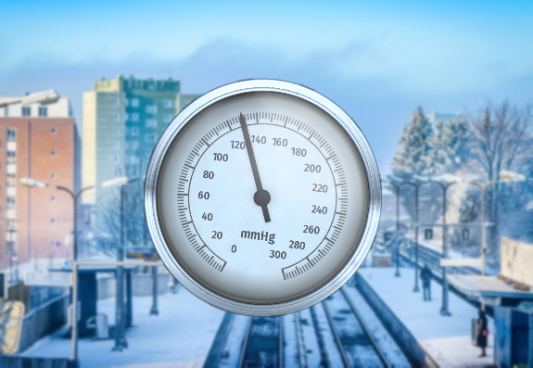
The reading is 130 mmHg
